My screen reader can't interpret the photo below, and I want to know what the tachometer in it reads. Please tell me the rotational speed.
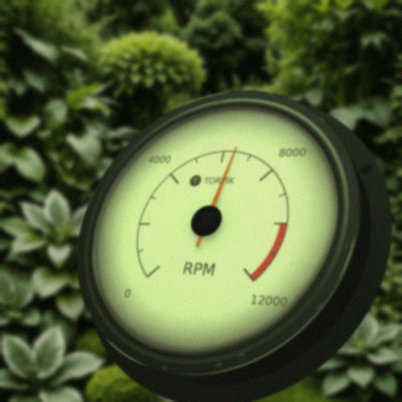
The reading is 6500 rpm
